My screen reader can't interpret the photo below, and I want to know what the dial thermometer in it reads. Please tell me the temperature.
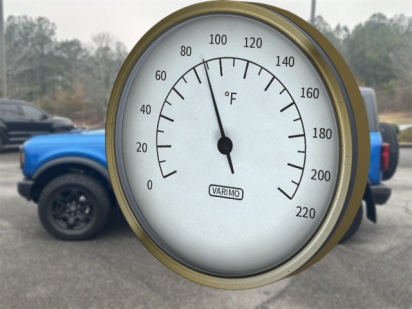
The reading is 90 °F
